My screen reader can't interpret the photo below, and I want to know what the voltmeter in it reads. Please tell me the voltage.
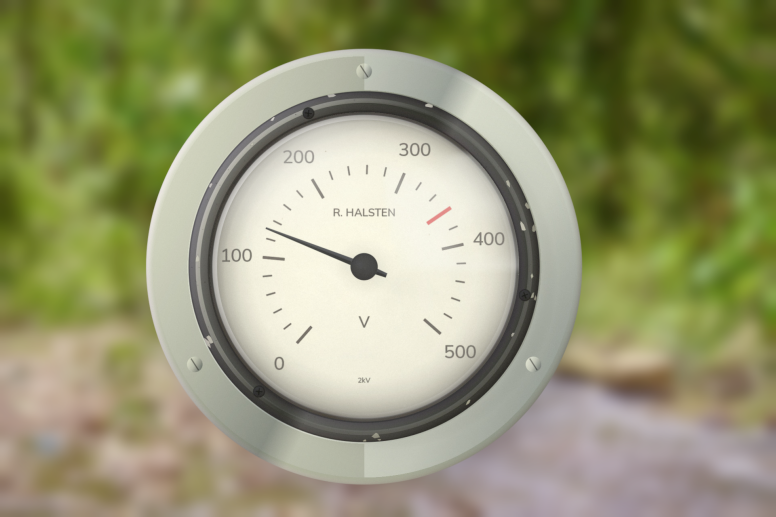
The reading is 130 V
